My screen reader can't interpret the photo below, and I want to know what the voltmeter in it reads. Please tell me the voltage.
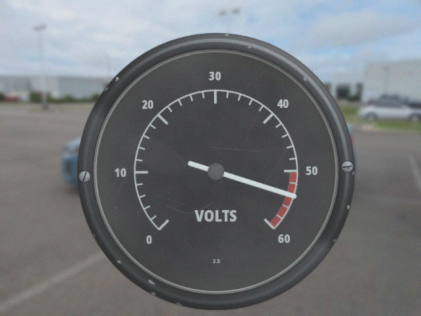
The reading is 54 V
